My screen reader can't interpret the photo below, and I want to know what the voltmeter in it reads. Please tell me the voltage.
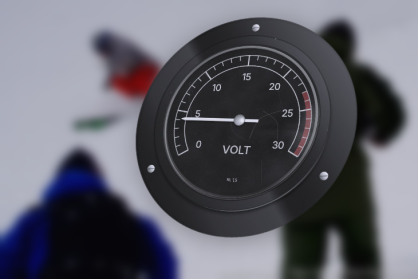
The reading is 4 V
